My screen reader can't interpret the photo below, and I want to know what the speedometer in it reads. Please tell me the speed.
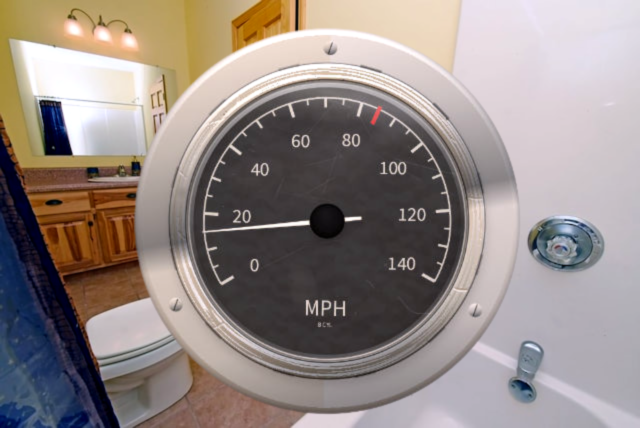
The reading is 15 mph
